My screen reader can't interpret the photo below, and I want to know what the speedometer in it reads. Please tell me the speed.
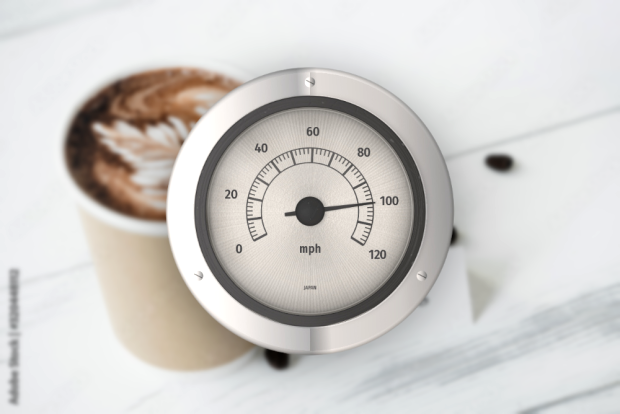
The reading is 100 mph
